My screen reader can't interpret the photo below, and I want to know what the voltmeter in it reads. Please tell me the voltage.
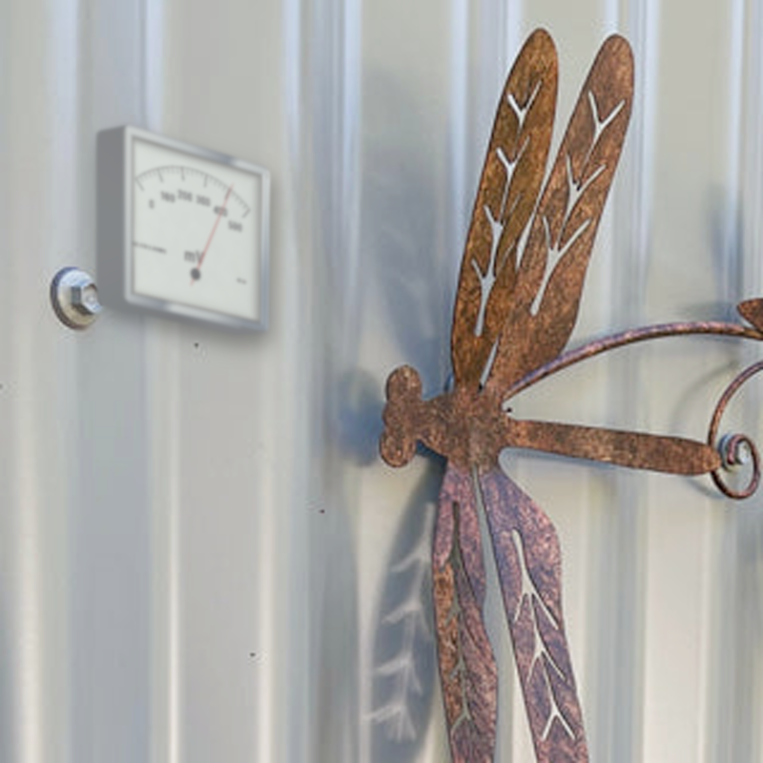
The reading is 400 mV
